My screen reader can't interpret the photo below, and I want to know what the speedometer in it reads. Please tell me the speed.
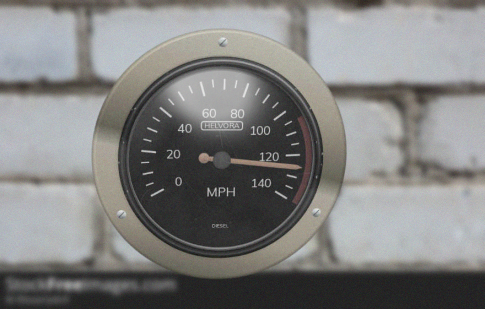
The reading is 125 mph
